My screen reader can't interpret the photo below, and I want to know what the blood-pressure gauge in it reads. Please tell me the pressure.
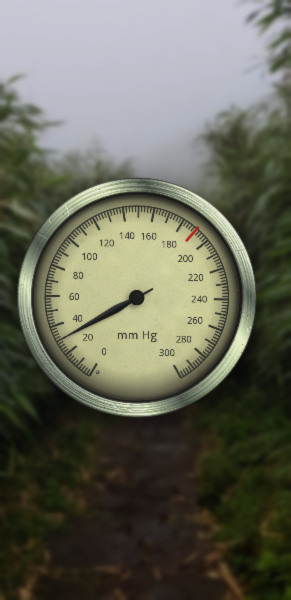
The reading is 30 mmHg
